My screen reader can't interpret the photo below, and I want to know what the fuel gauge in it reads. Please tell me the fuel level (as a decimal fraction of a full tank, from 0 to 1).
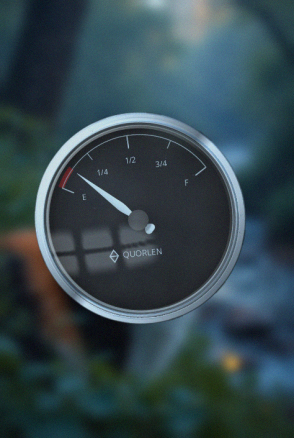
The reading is 0.125
